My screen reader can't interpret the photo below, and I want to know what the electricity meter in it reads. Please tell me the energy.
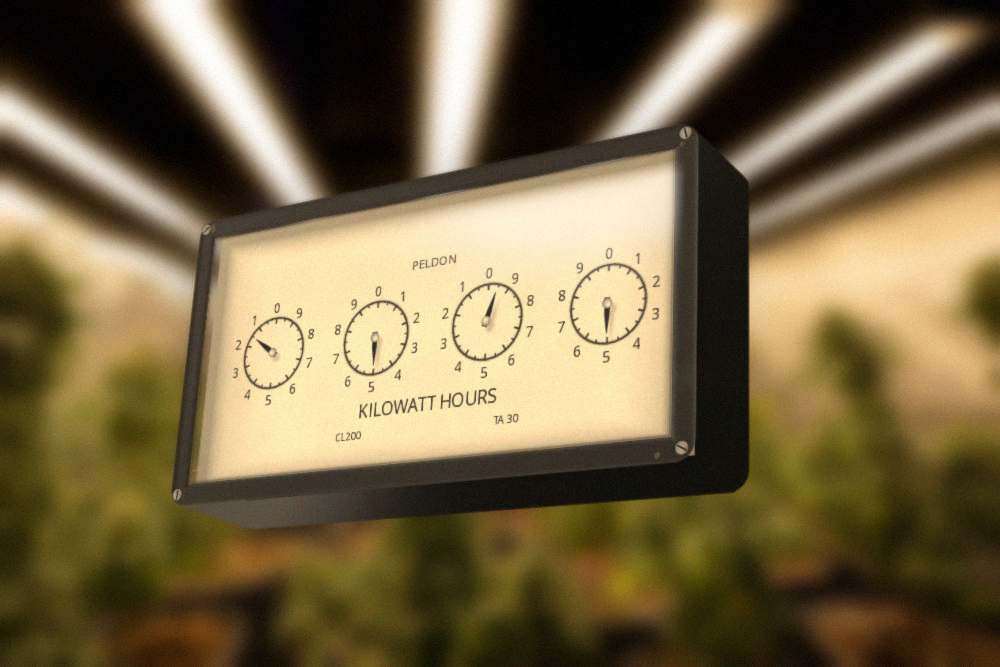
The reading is 1495 kWh
